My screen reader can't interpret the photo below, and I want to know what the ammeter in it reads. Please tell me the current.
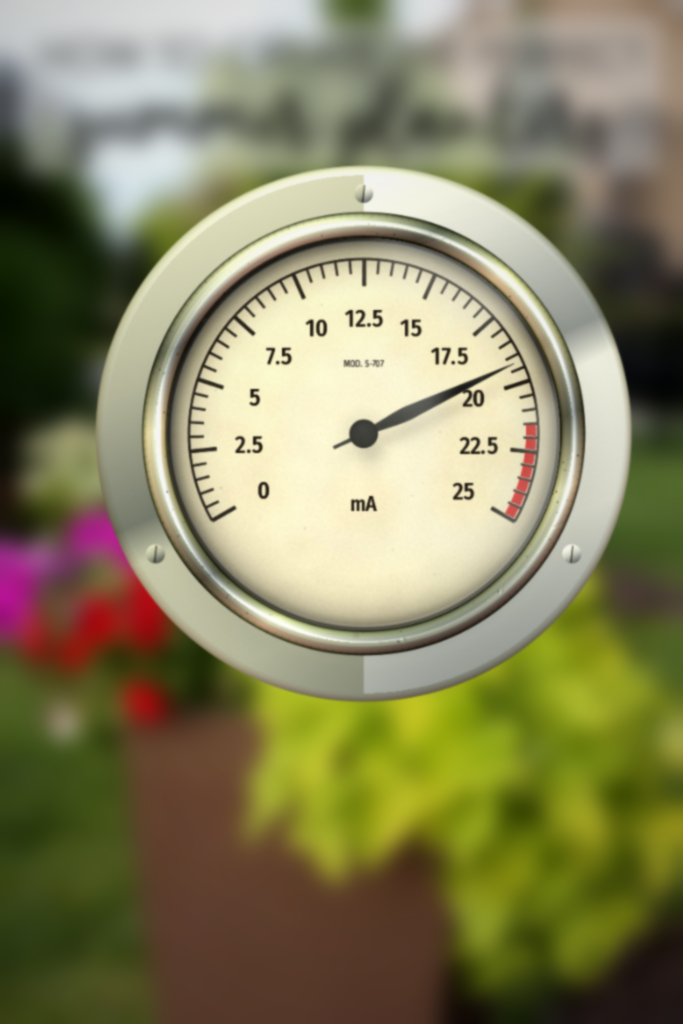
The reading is 19.25 mA
